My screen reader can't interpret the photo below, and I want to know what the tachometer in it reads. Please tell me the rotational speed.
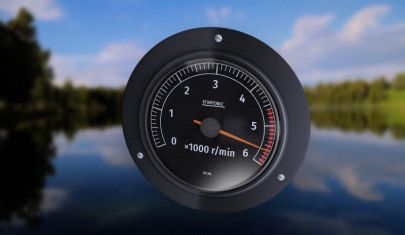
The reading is 5600 rpm
